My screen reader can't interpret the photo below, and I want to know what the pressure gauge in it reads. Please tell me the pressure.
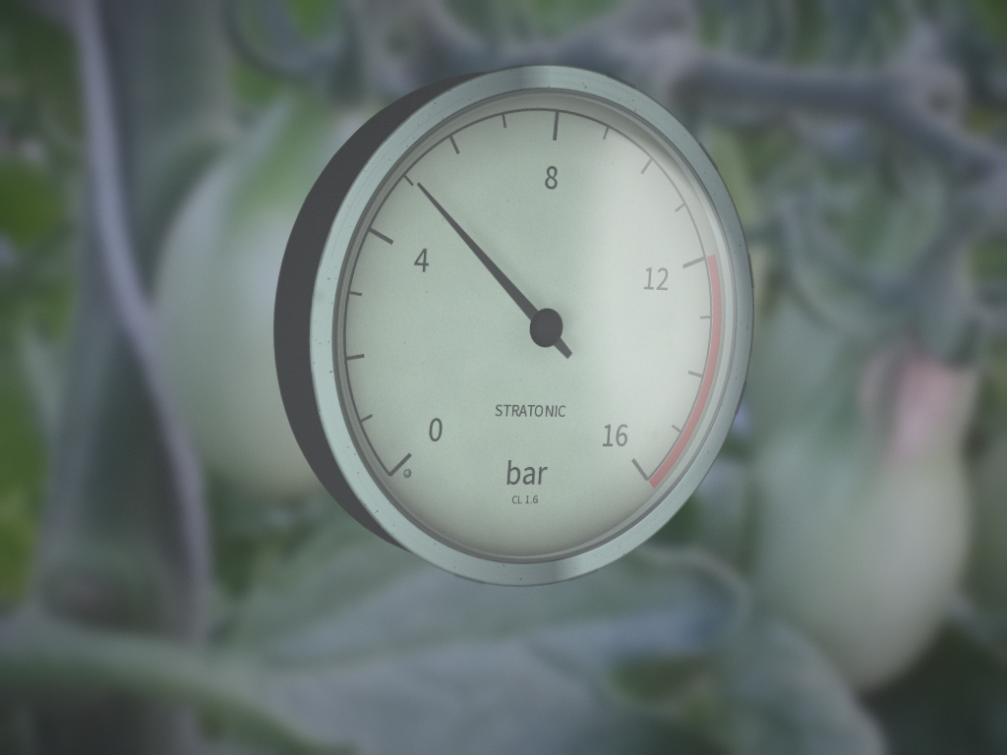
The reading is 5 bar
